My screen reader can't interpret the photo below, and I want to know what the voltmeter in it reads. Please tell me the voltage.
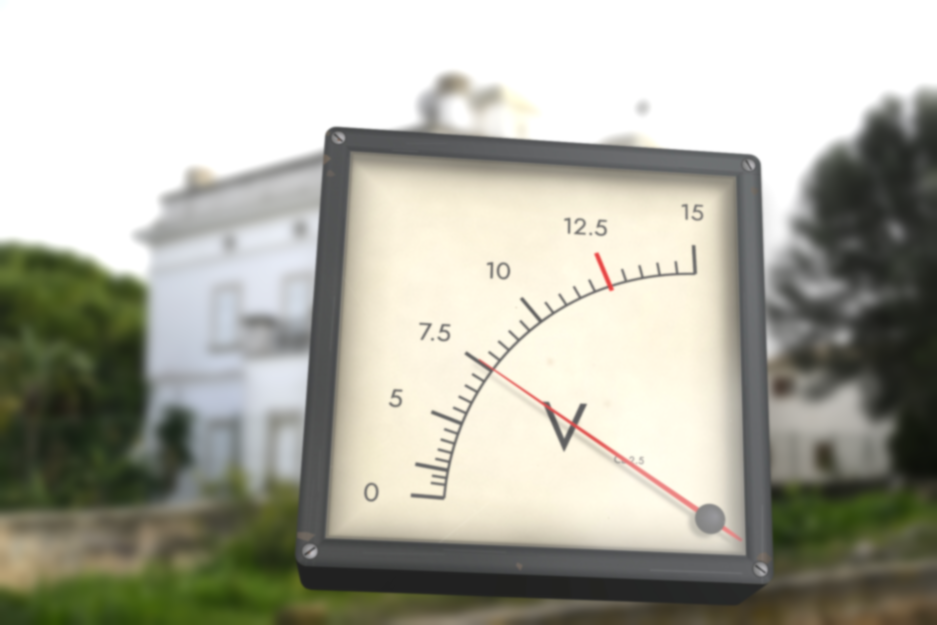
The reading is 7.5 V
